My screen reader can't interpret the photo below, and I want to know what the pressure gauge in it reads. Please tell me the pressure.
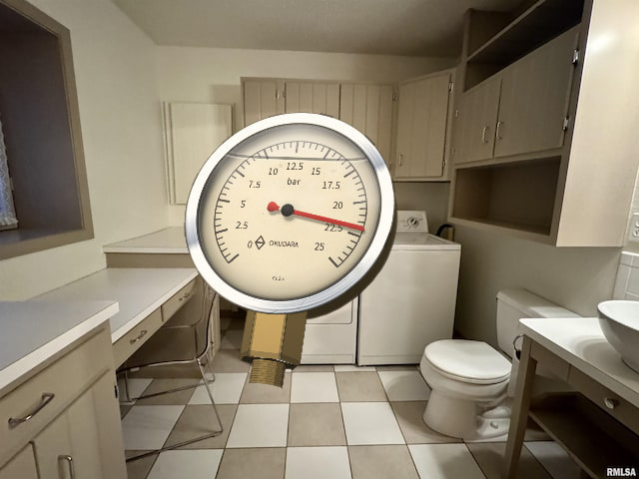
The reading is 22 bar
